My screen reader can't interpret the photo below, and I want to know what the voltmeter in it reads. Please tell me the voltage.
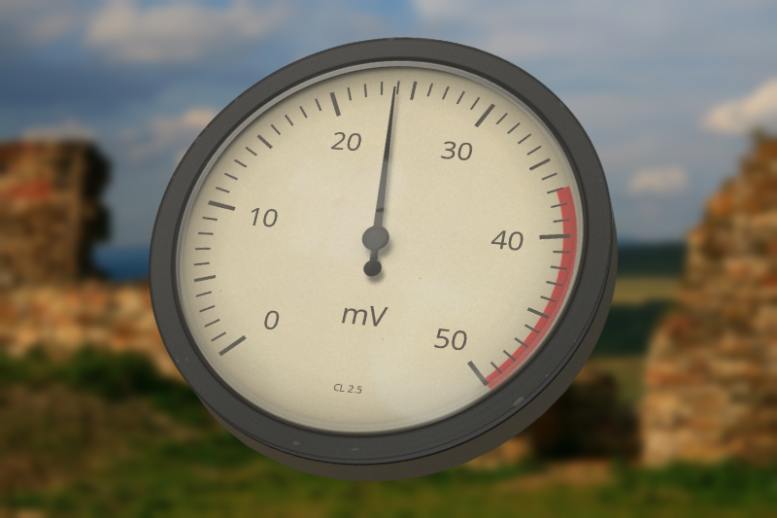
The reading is 24 mV
